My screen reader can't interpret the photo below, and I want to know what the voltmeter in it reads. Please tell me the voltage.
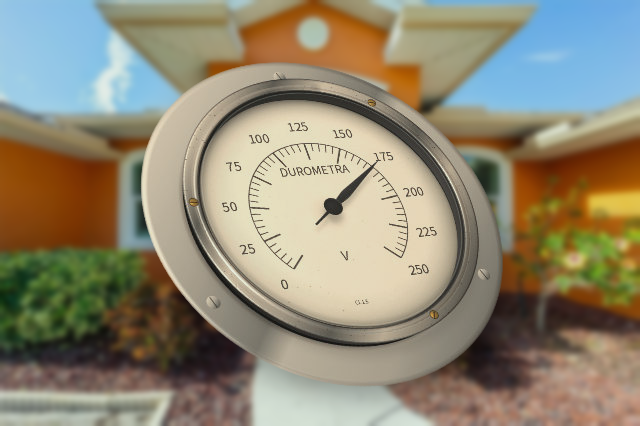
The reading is 175 V
